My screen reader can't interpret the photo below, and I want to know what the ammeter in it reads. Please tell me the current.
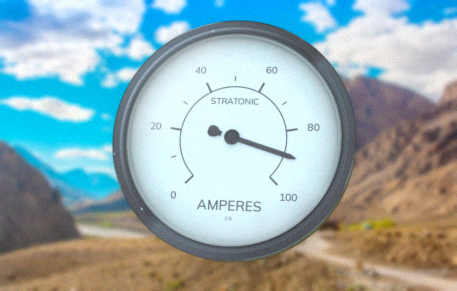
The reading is 90 A
